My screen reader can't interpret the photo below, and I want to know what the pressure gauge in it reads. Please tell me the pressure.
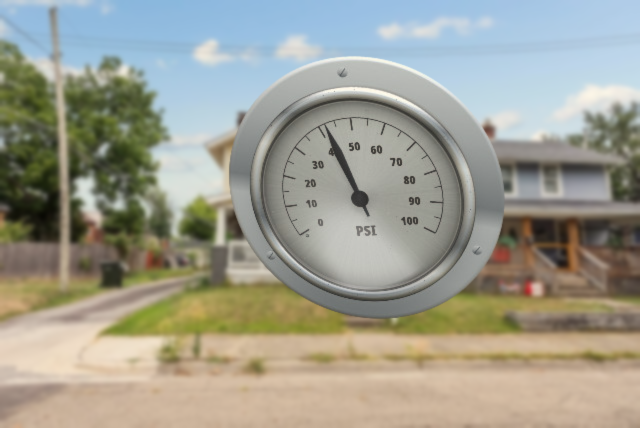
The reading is 42.5 psi
